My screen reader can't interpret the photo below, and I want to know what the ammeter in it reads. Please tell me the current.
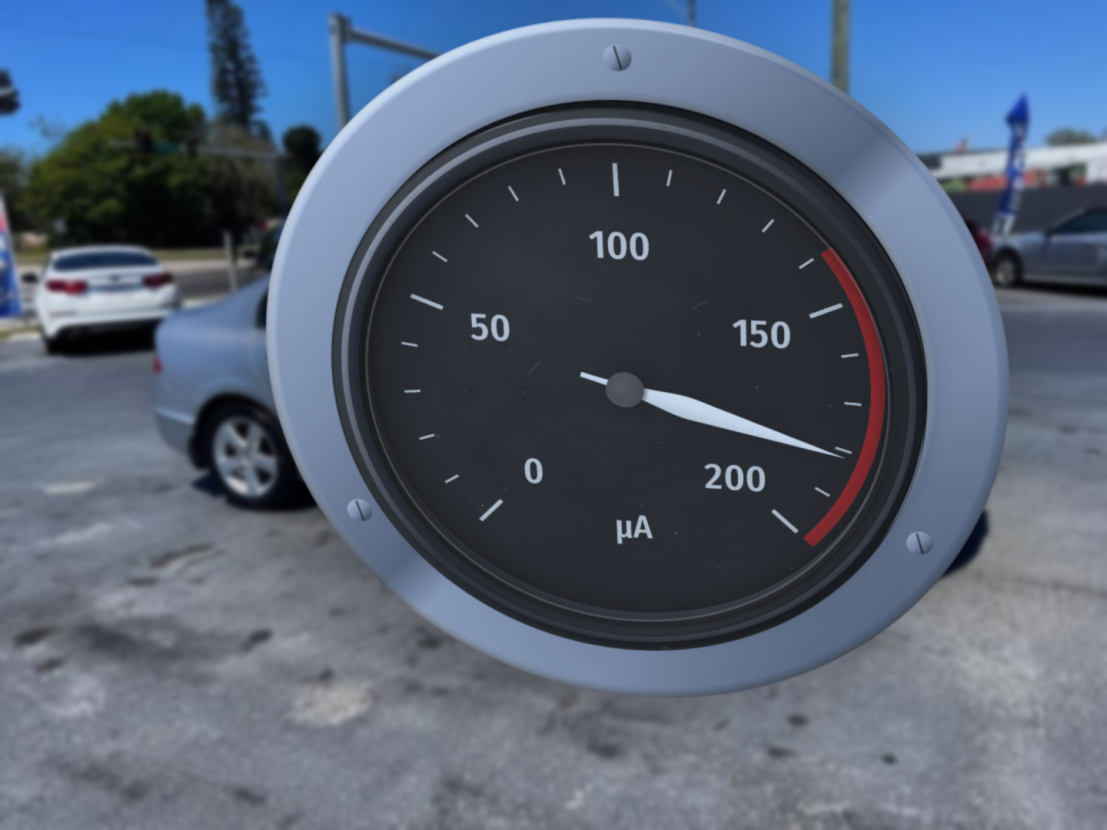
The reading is 180 µA
